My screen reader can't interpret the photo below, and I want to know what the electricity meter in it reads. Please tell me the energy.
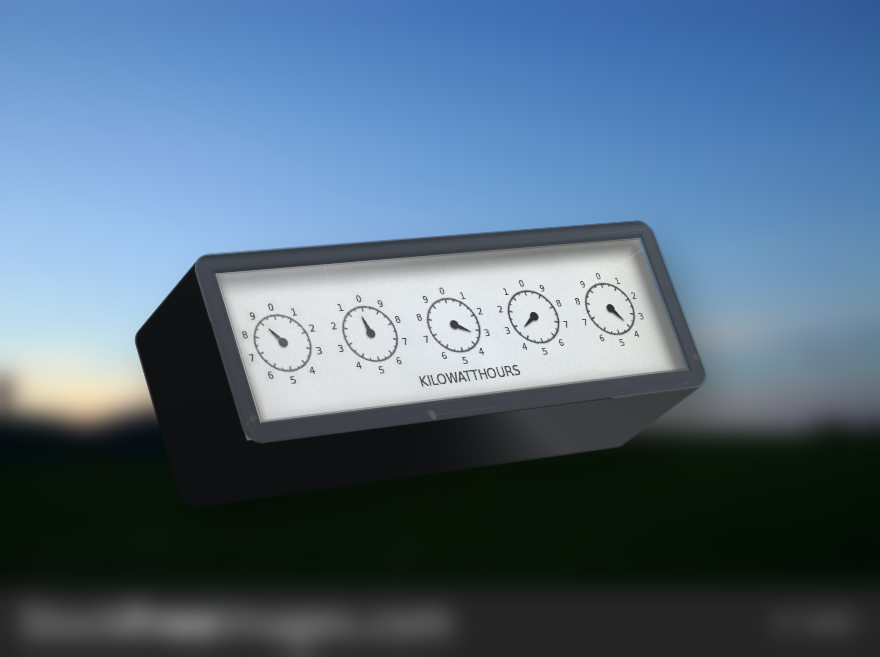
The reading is 90334 kWh
